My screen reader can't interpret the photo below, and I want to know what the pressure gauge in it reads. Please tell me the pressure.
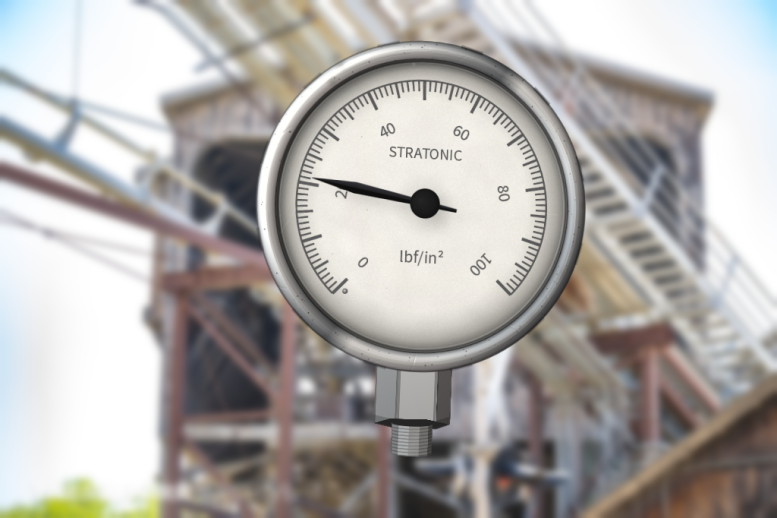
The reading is 21 psi
